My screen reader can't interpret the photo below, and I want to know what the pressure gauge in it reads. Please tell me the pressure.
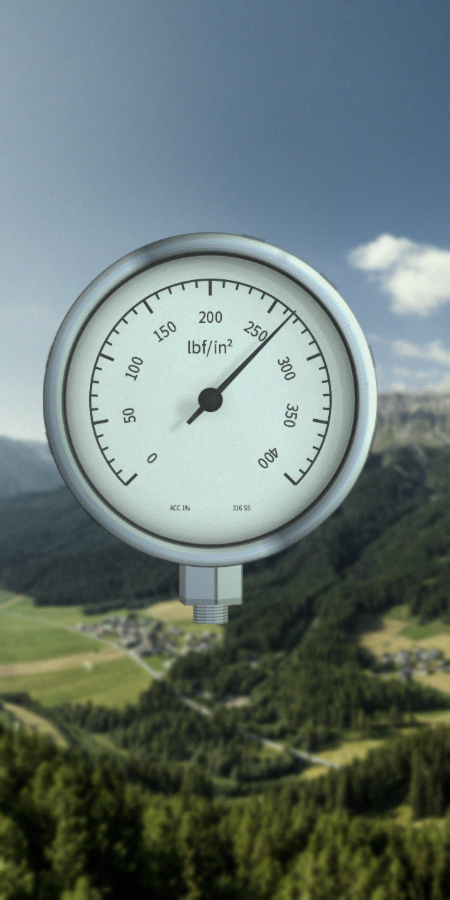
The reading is 265 psi
